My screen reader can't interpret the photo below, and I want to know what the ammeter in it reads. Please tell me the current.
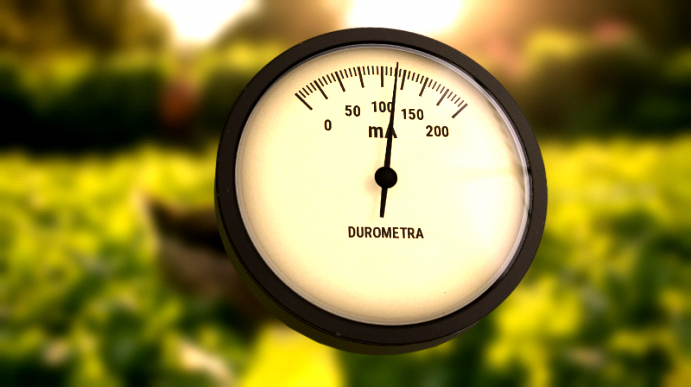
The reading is 115 mA
